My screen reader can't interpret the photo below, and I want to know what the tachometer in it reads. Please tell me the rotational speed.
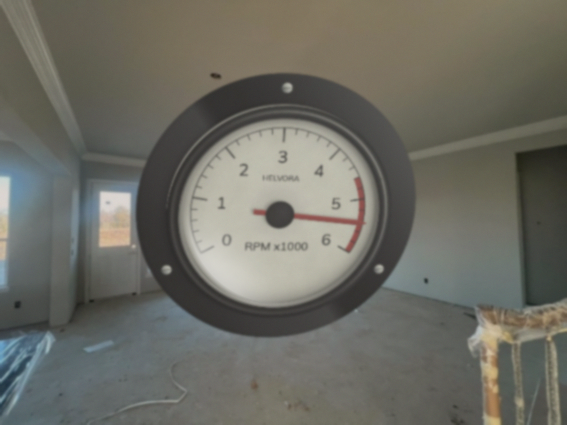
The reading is 5400 rpm
